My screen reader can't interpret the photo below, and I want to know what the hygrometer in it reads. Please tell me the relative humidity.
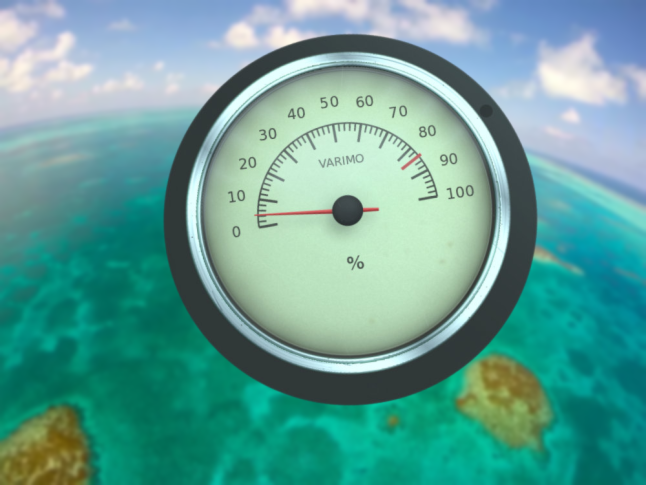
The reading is 4 %
